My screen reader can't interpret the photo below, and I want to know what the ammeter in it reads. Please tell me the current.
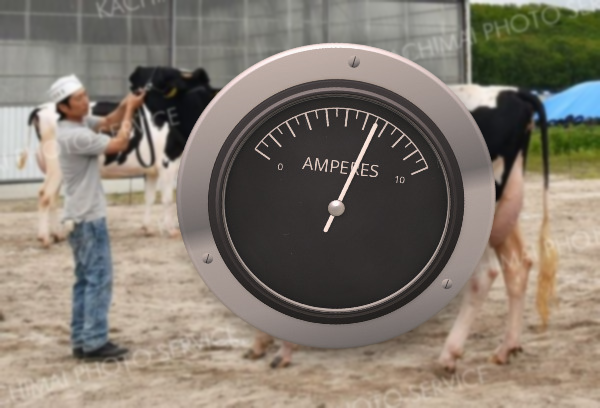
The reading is 6.5 A
